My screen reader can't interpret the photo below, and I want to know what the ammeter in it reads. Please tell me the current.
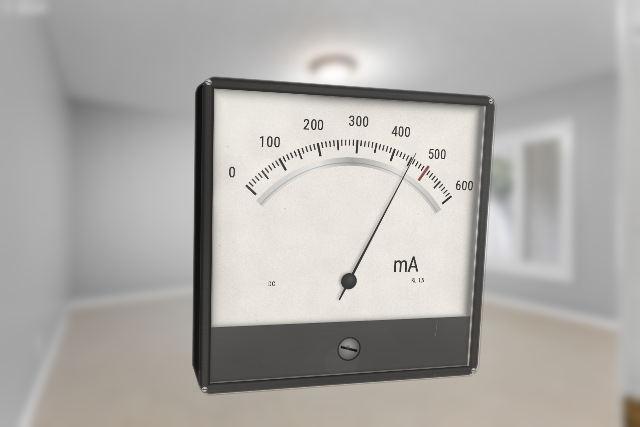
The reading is 450 mA
